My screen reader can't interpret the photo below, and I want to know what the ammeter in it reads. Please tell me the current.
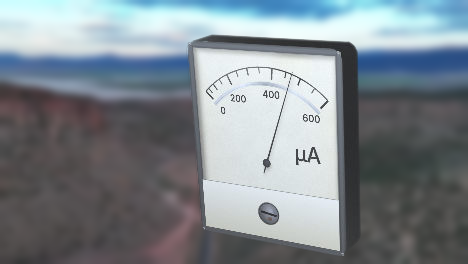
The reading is 475 µA
